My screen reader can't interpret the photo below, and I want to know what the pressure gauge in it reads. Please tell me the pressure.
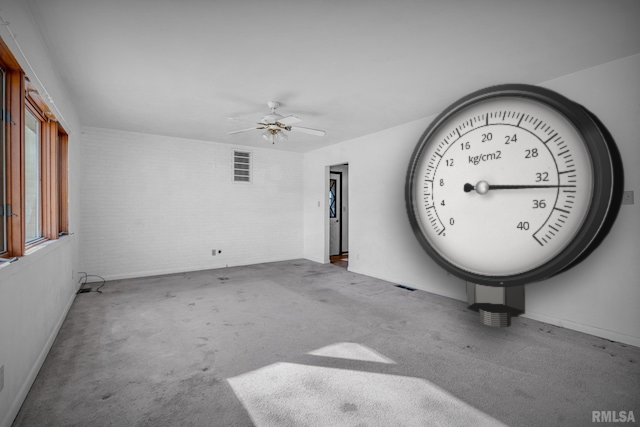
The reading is 33.5 kg/cm²
